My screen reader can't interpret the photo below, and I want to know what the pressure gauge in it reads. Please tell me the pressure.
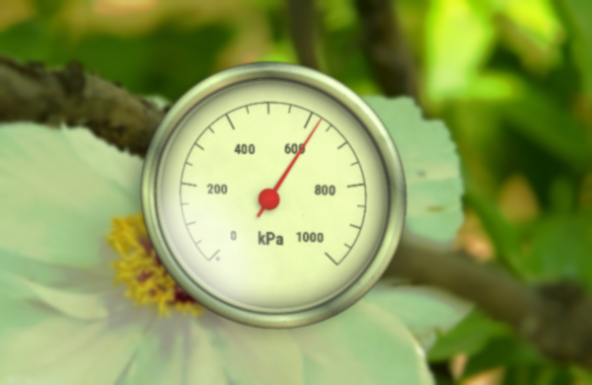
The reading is 625 kPa
